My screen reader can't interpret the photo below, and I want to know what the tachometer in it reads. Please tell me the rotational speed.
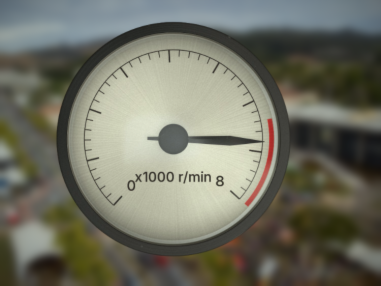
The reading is 6800 rpm
